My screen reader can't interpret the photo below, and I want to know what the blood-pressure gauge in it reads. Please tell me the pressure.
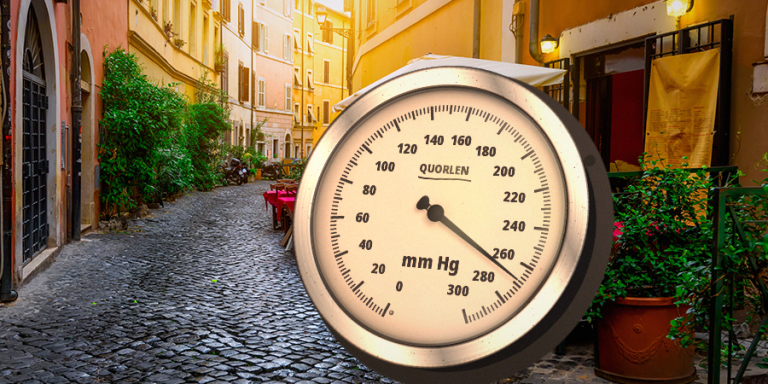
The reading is 268 mmHg
